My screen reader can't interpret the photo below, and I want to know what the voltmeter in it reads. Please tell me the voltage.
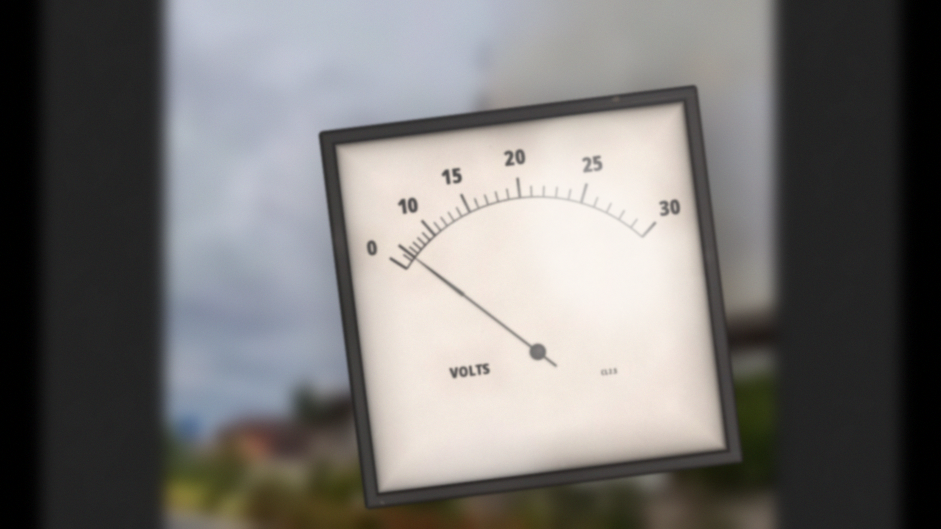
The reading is 5 V
